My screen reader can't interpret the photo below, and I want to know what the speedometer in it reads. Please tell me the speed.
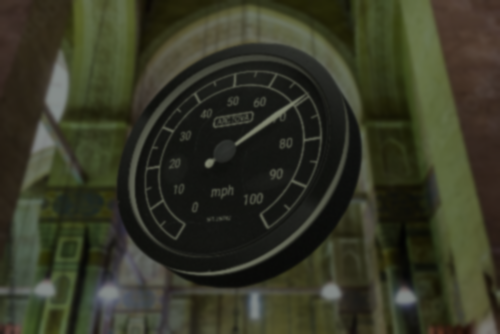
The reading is 70 mph
